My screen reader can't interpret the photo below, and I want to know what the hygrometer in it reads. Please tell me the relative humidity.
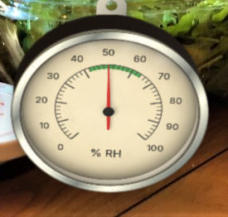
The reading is 50 %
